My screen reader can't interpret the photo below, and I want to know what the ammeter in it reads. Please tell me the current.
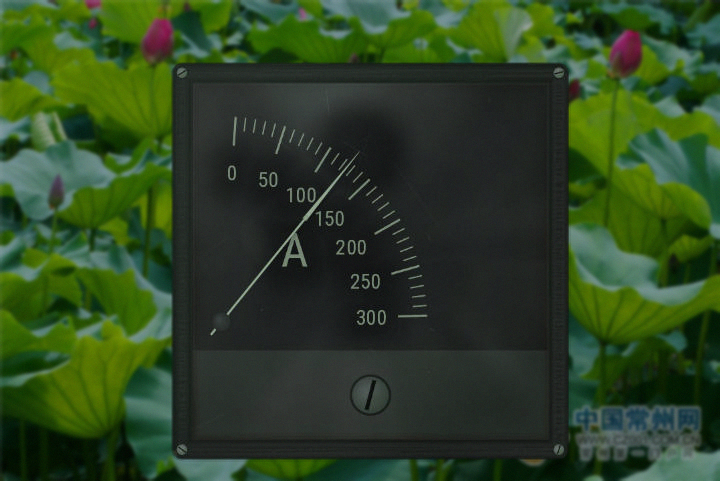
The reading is 125 A
